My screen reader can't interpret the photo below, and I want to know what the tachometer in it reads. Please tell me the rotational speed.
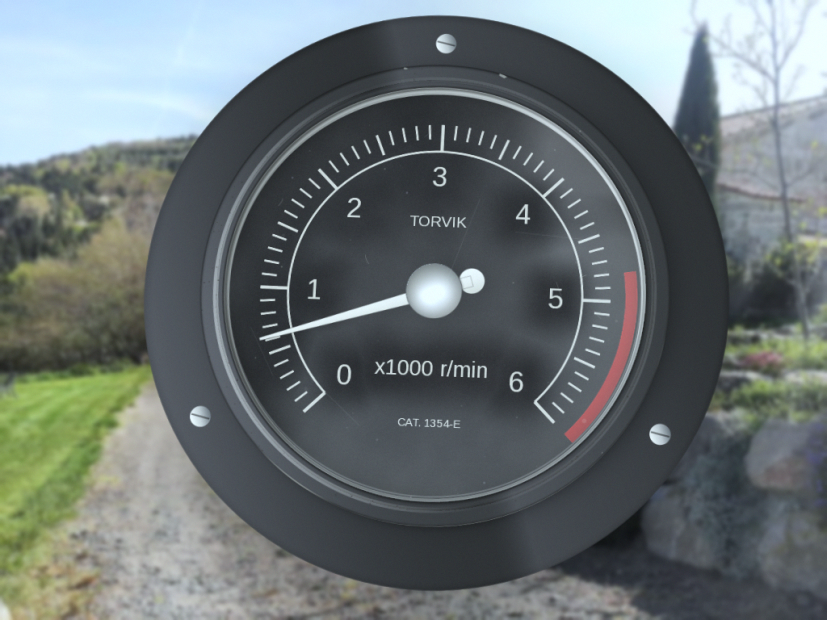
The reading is 600 rpm
